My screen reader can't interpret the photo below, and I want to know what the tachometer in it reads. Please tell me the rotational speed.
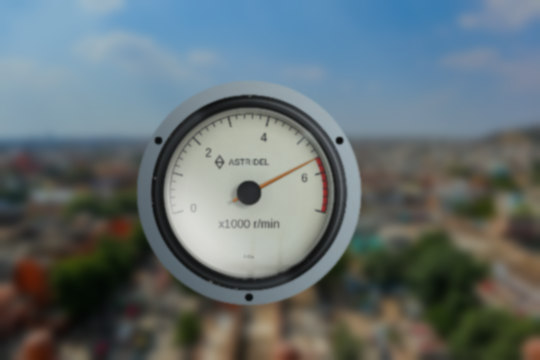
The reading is 5600 rpm
